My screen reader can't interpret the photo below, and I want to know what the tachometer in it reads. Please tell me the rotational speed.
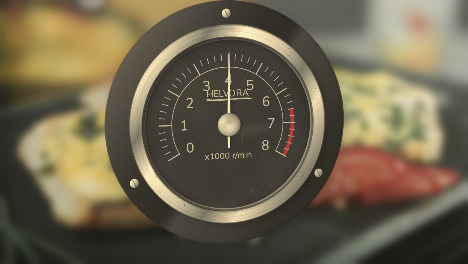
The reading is 4000 rpm
